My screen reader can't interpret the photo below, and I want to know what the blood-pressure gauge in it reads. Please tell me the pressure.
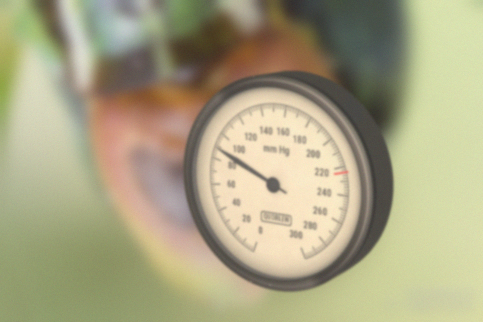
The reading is 90 mmHg
